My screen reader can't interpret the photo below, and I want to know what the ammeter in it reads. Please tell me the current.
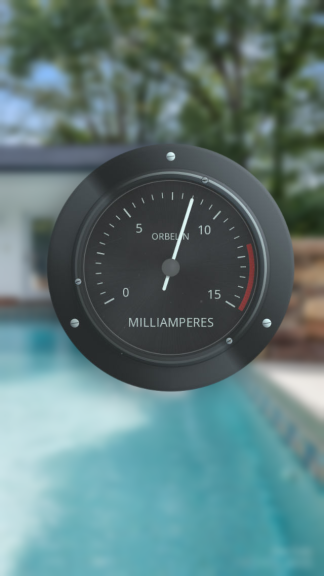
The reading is 8.5 mA
